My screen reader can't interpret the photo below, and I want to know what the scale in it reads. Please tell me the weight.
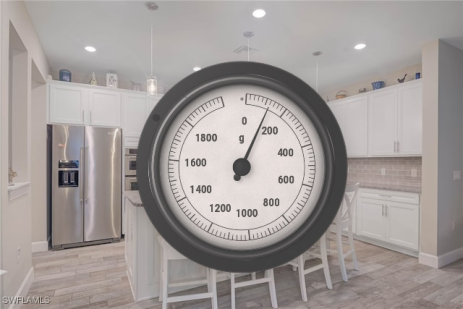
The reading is 120 g
